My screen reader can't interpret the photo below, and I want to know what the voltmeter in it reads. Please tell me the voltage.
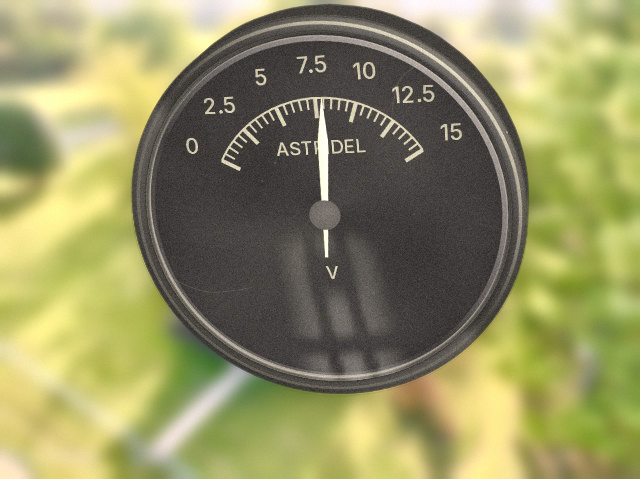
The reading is 8 V
